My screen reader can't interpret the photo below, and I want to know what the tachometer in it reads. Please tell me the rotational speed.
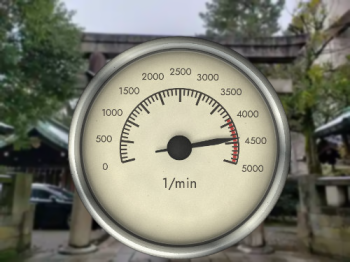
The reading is 4400 rpm
